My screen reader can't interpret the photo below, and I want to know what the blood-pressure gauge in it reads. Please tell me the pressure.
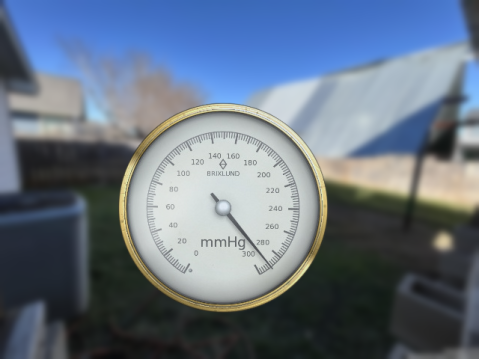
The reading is 290 mmHg
